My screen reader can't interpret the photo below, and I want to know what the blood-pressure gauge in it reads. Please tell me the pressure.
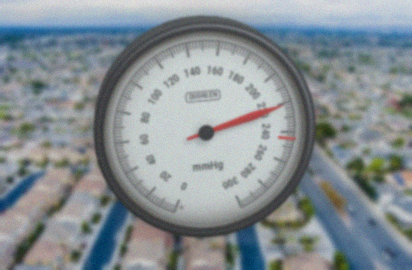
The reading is 220 mmHg
